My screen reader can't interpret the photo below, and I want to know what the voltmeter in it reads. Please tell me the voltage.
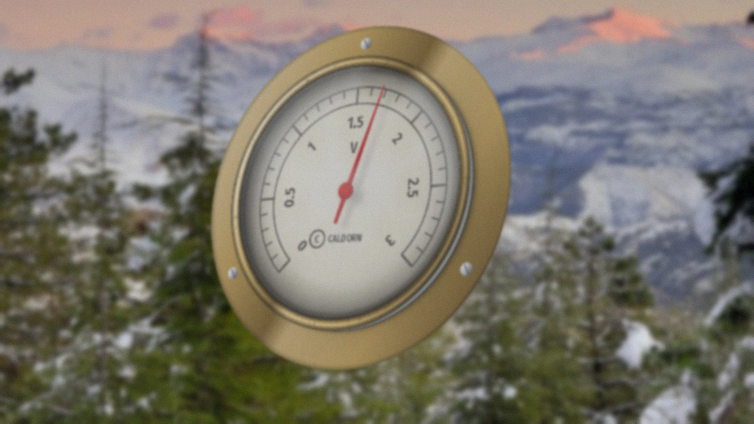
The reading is 1.7 V
